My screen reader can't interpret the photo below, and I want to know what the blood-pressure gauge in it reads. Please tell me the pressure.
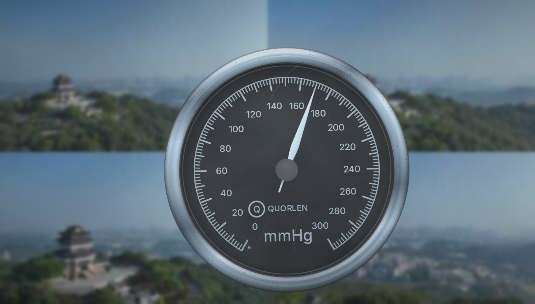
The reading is 170 mmHg
